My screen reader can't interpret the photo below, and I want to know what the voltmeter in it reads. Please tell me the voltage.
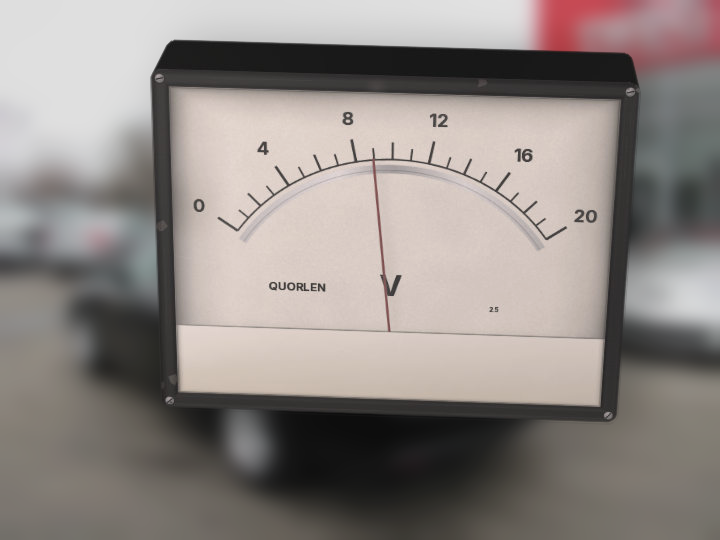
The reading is 9 V
